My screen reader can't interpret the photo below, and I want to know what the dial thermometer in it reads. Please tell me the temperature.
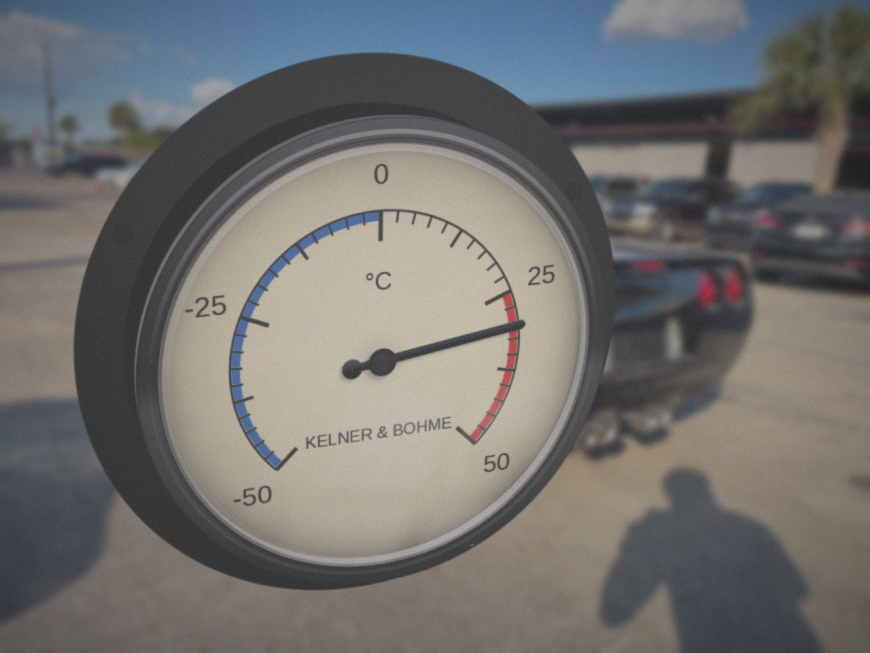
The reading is 30 °C
